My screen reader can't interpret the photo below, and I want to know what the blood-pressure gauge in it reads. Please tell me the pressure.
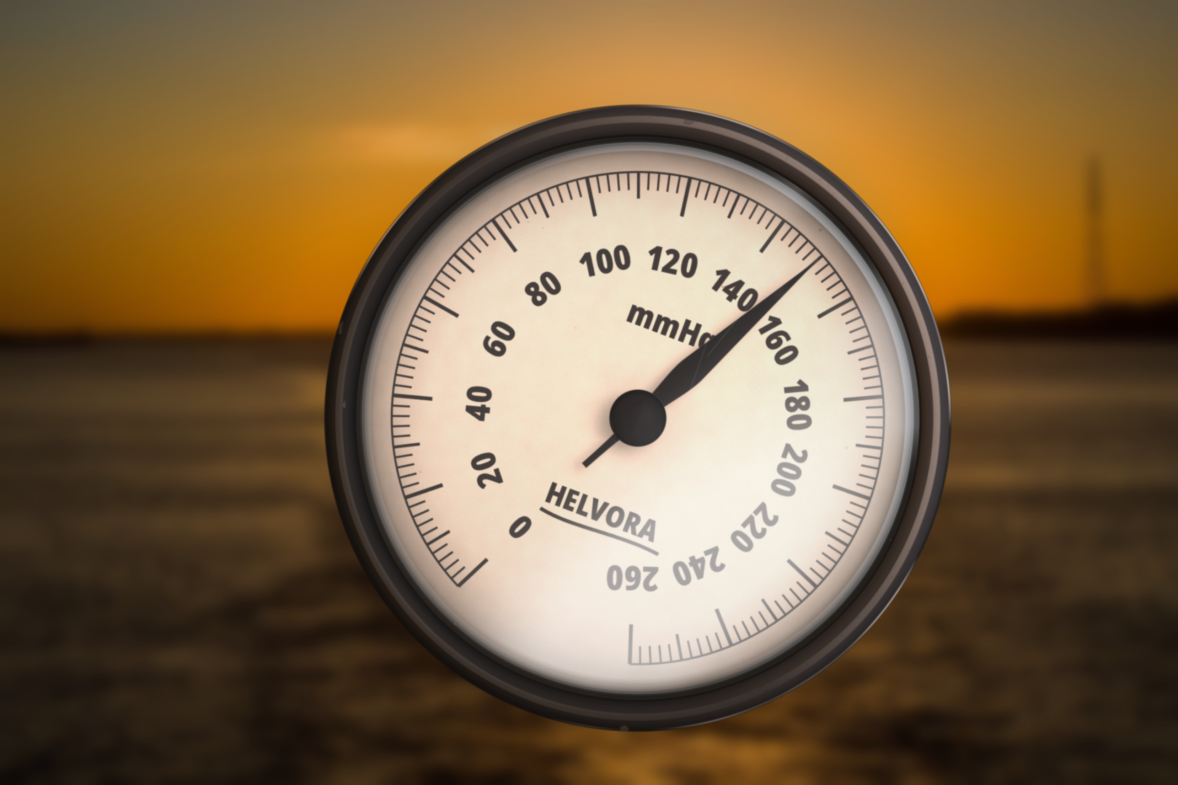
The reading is 150 mmHg
